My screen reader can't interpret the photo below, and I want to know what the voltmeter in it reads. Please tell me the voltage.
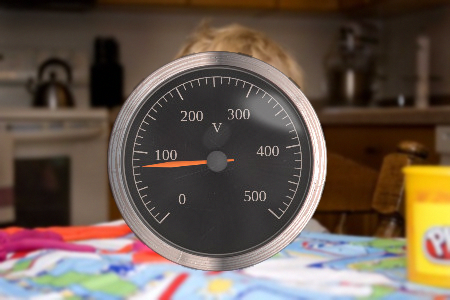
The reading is 80 V
